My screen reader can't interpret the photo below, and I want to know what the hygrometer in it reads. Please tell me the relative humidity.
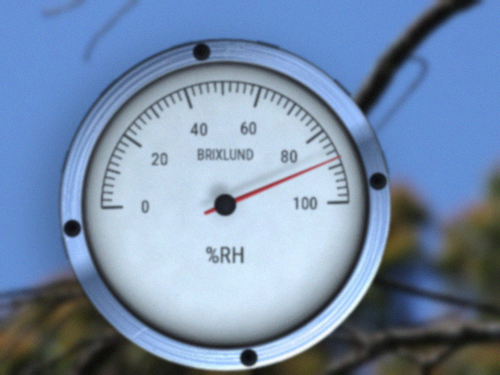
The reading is 88 %
